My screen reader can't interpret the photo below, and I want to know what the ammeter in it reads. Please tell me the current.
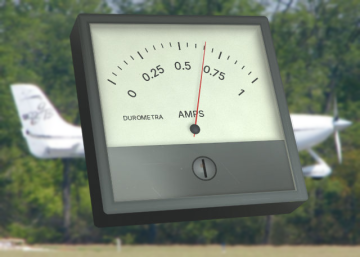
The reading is 0.65 A
